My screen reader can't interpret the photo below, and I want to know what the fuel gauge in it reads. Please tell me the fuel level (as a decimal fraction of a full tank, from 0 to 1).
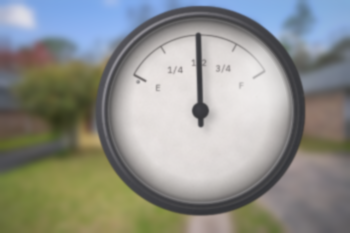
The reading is 0.5
